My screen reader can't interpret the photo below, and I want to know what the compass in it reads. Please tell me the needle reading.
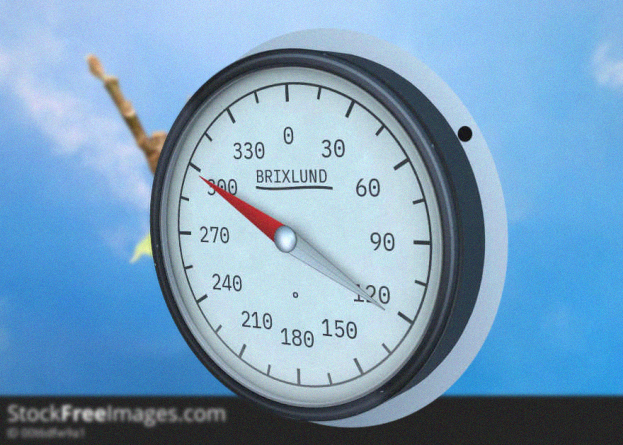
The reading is 300 °
